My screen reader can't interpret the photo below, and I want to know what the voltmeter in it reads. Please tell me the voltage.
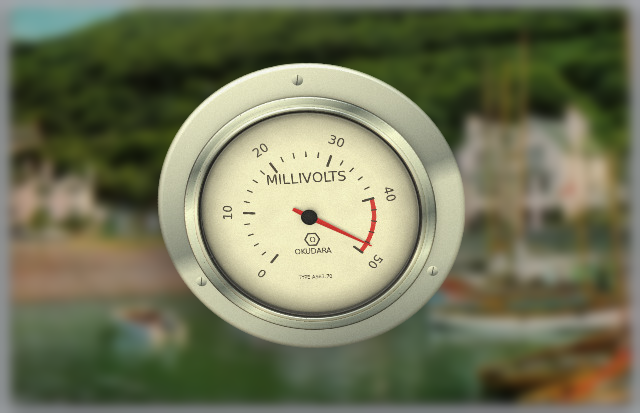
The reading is 48 mV
